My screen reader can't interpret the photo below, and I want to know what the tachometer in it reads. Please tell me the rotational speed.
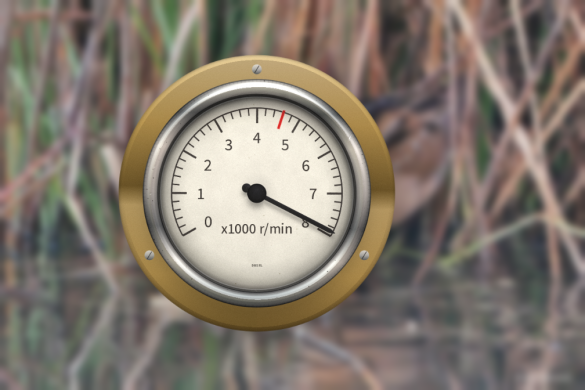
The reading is 7900 rpm
